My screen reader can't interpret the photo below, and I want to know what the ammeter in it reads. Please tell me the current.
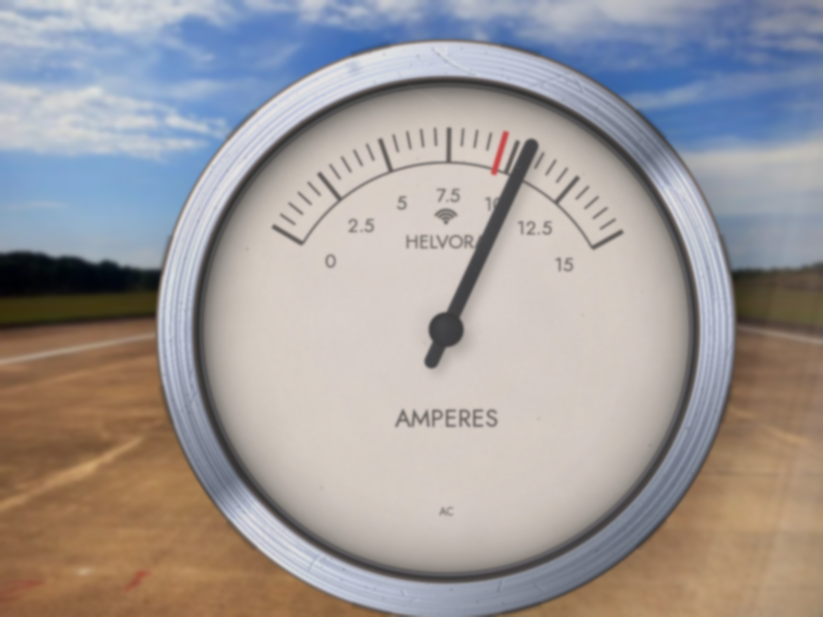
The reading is 10.5 A
